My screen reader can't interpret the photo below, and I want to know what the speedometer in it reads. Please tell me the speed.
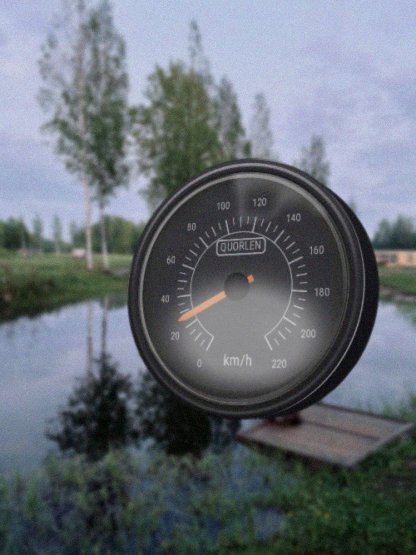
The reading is 25 km/h
